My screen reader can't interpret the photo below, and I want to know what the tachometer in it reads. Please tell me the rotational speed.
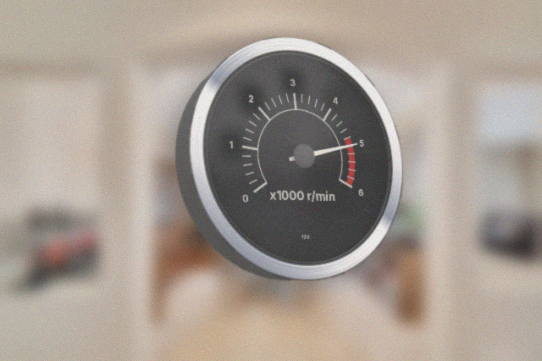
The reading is 5000 rpm
